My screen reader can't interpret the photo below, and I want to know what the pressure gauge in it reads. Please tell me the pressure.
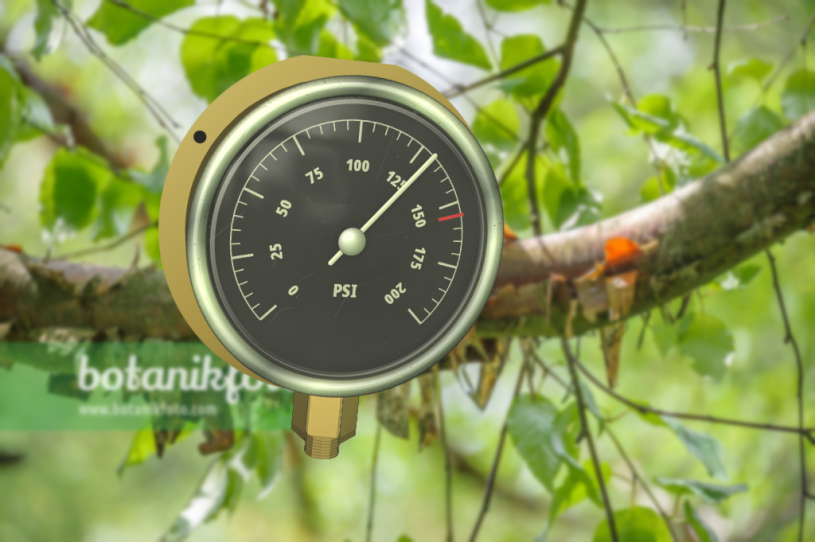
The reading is 130 psi
